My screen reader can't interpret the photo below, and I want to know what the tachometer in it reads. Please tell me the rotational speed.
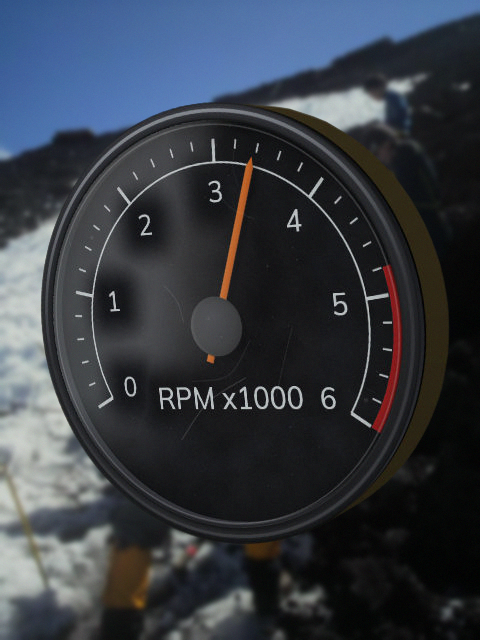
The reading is 3400 rpm
